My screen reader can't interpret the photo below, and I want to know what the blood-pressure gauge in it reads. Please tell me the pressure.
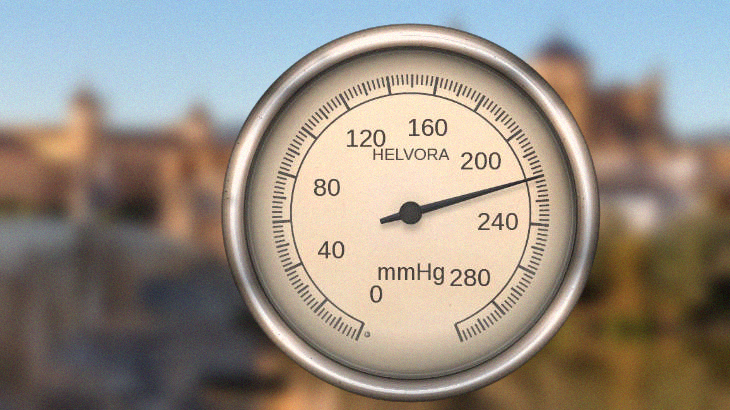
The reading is 220 mmHg
